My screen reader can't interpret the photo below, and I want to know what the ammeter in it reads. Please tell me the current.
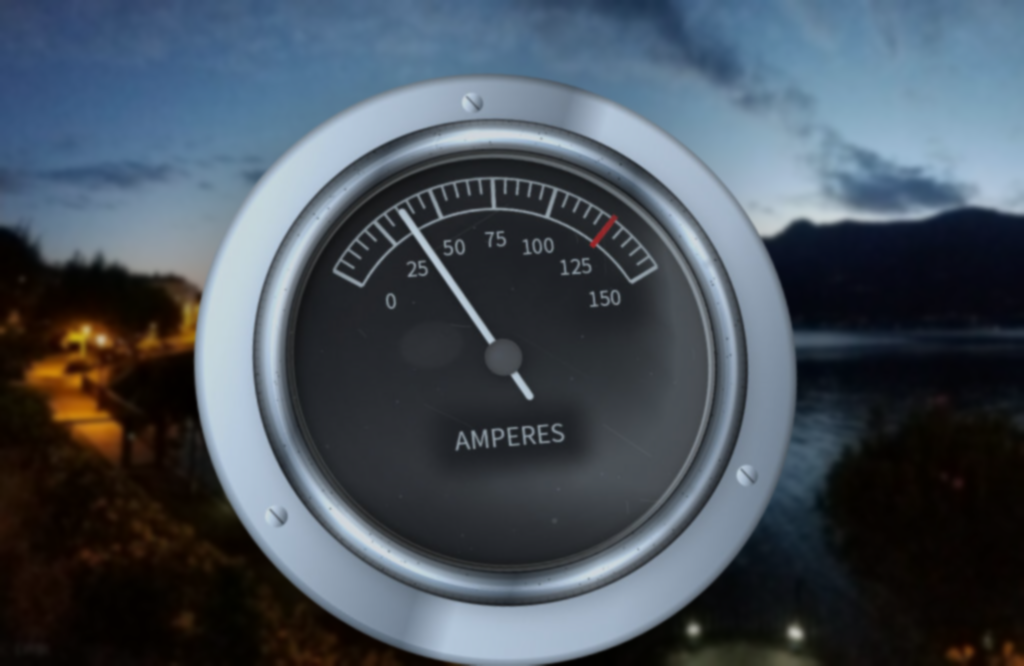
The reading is 35 A
